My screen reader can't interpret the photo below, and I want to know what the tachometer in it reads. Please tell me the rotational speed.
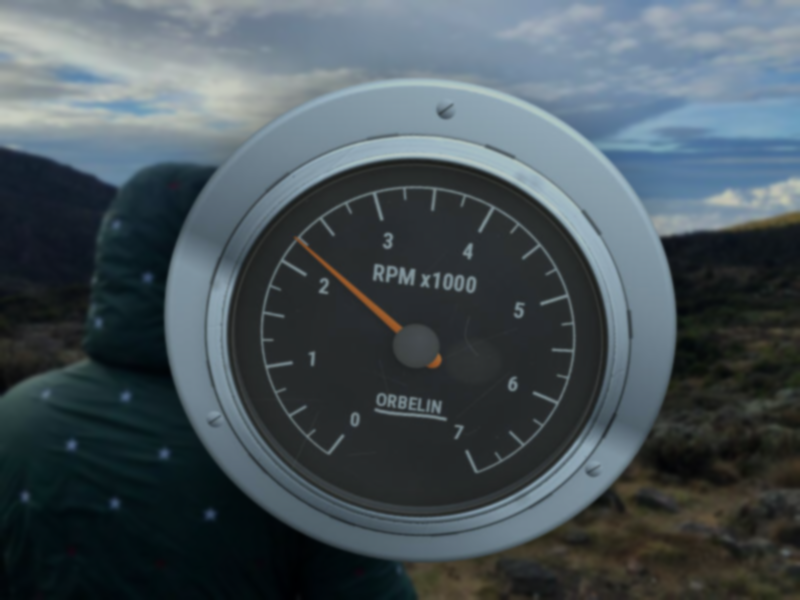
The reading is 2250 rpm
